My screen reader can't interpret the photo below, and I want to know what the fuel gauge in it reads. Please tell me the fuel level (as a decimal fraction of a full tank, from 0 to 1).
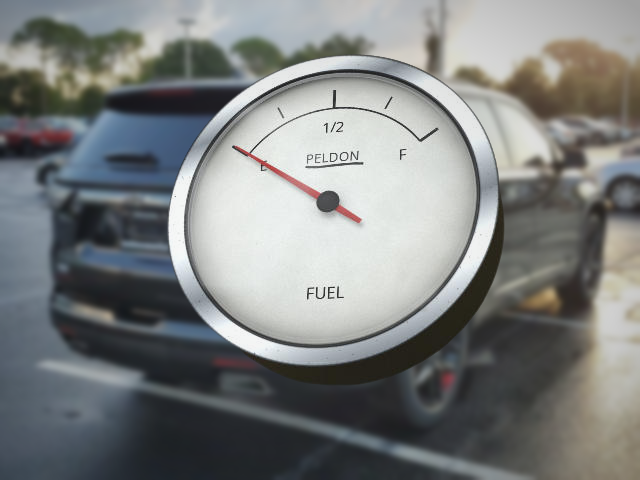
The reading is 0
